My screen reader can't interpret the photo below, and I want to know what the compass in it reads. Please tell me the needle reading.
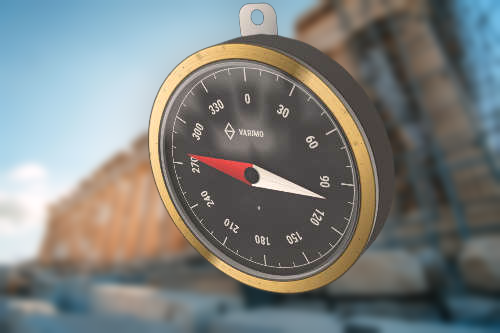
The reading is 280 °
